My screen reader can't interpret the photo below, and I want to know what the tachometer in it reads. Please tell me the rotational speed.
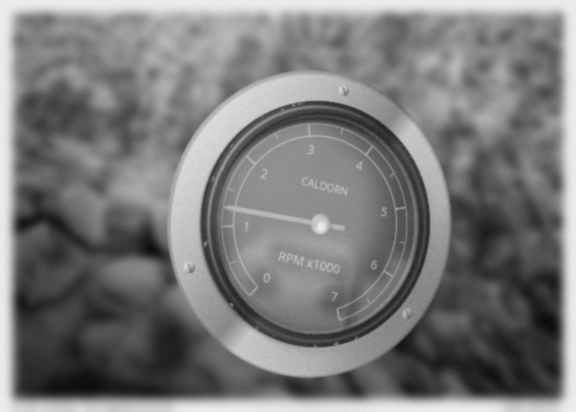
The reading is 1250 rpm
